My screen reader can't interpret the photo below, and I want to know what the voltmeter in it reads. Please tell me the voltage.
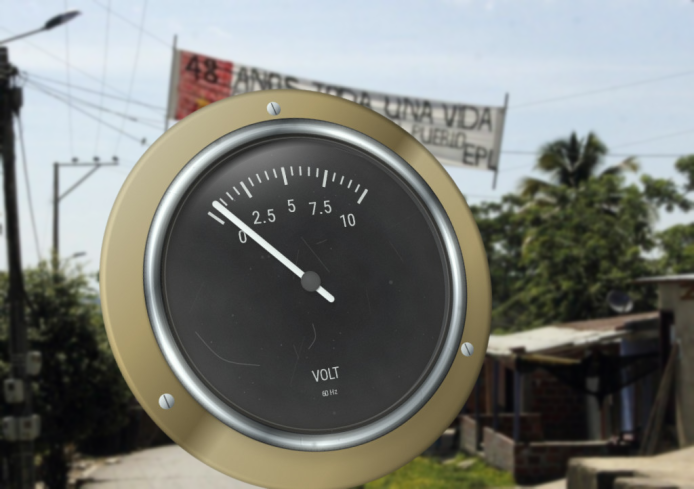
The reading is 0.5 V
